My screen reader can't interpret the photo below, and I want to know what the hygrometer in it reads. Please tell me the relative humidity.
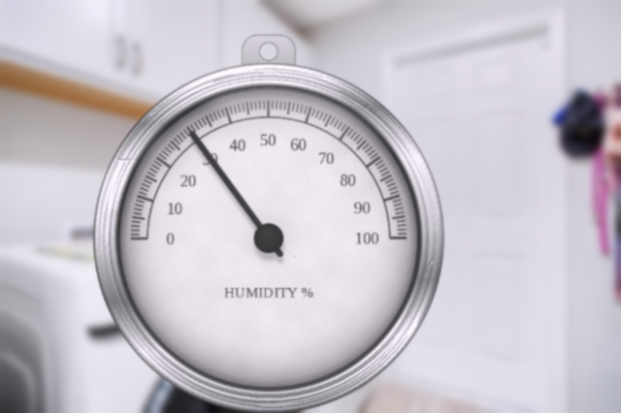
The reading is 30 %
